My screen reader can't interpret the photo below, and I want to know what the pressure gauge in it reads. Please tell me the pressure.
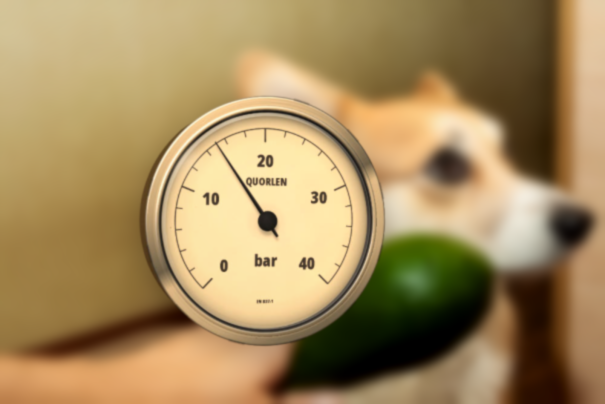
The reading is 15 bar
